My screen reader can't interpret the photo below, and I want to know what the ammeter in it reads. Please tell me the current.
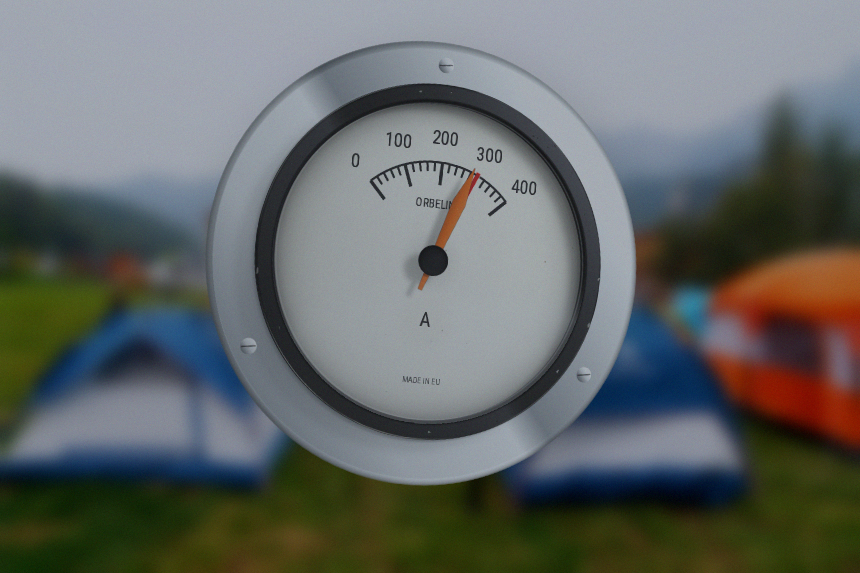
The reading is 280 A
